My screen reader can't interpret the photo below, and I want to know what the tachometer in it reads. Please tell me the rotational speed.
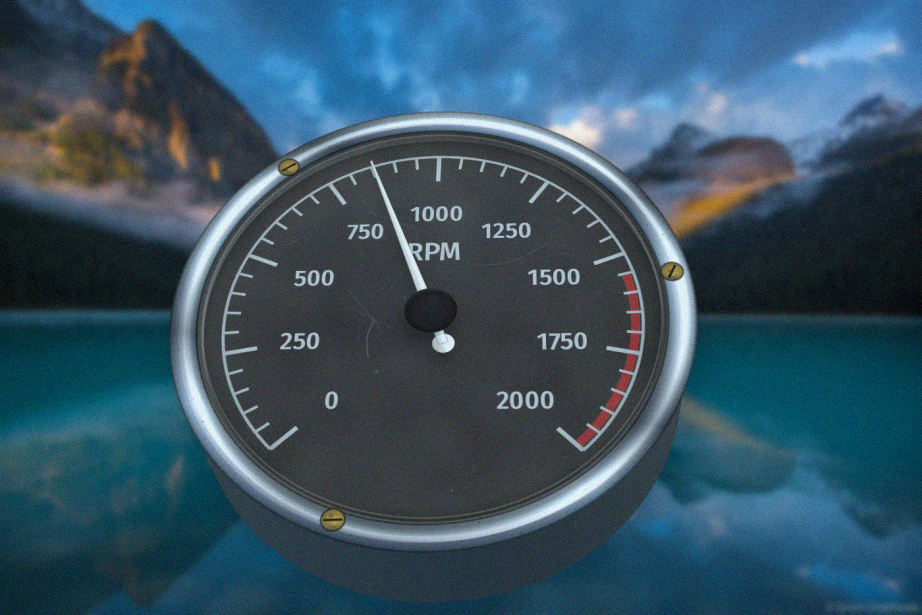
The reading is 850 rpm
